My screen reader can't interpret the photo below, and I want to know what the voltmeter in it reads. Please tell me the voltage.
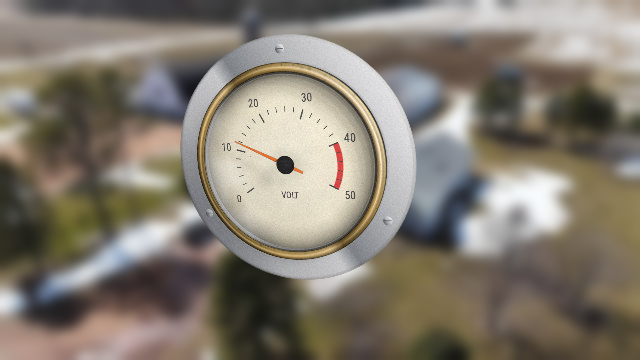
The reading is 12 V
